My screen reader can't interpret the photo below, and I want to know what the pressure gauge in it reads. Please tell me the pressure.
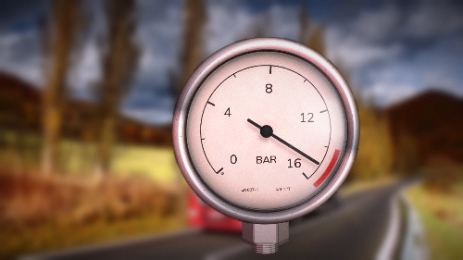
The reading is 15 bar
